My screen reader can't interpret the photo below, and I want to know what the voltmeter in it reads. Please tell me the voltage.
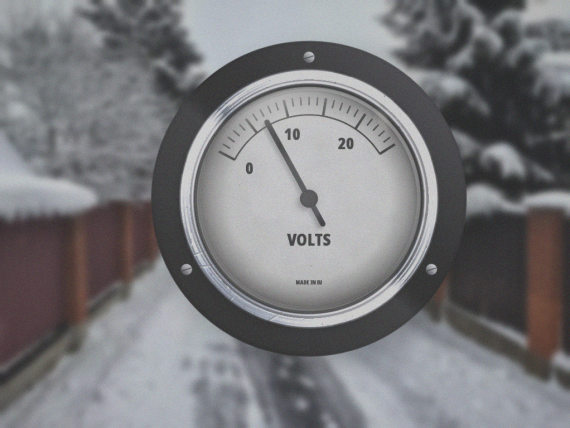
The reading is 7 V
